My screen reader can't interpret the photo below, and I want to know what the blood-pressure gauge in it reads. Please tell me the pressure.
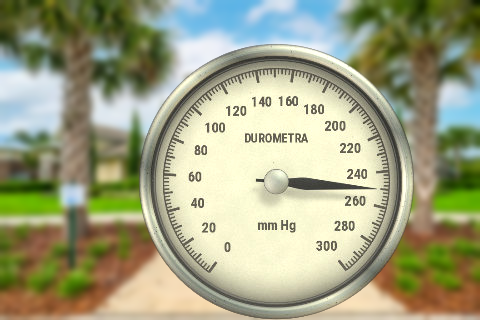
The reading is 250 mmHg
